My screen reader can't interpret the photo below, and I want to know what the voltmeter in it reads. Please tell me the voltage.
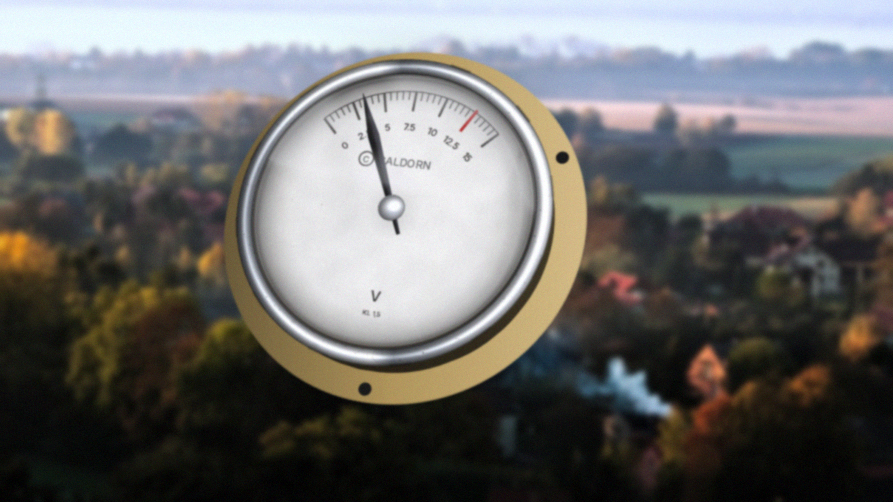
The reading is 3.5 V
